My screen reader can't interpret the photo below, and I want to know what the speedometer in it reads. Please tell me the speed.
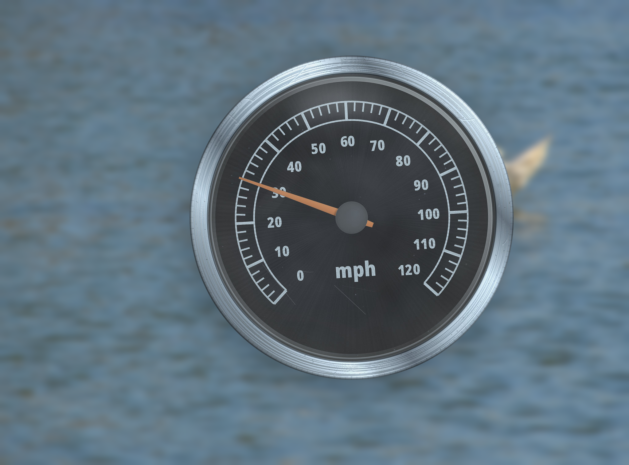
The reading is 30 mph
